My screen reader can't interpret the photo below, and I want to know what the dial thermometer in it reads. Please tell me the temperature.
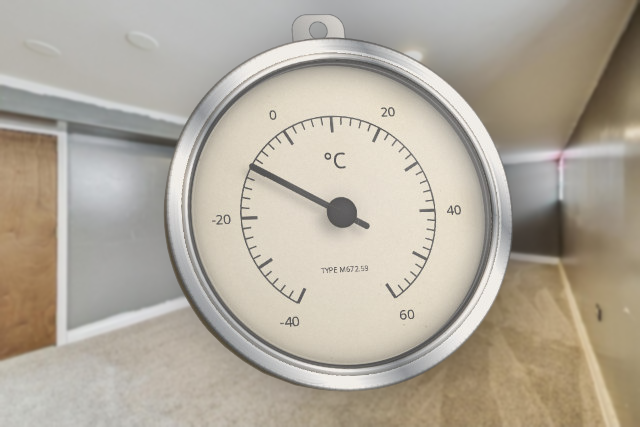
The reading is -10 °C
